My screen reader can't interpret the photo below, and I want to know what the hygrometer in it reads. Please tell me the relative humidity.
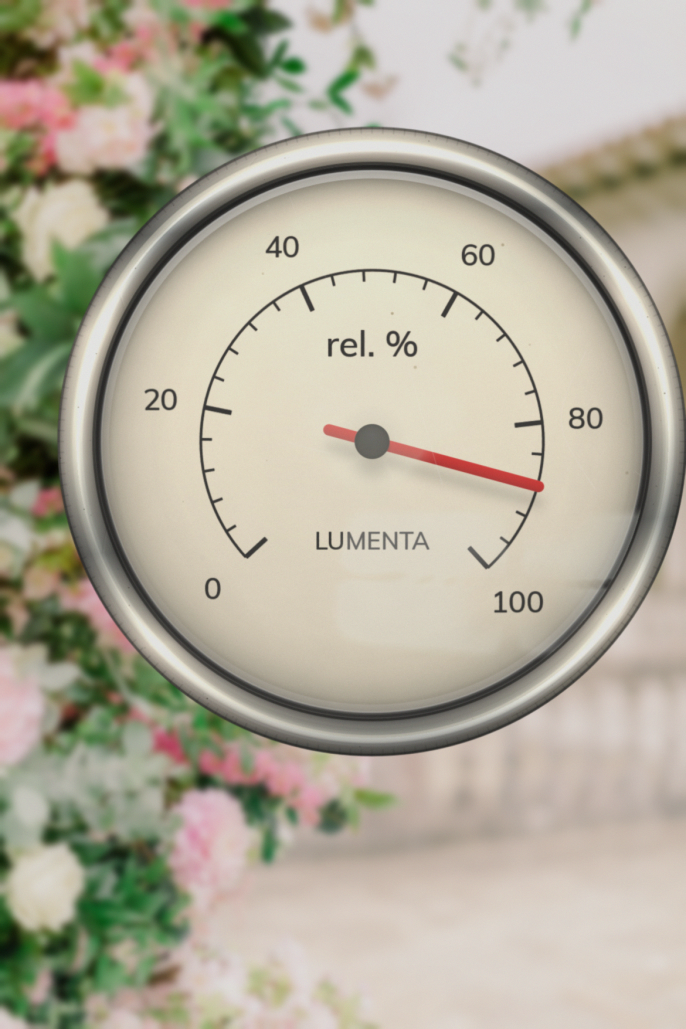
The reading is 88 %
